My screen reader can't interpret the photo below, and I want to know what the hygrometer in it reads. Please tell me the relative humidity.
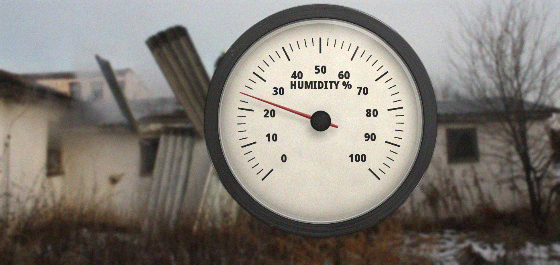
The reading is 24 %
